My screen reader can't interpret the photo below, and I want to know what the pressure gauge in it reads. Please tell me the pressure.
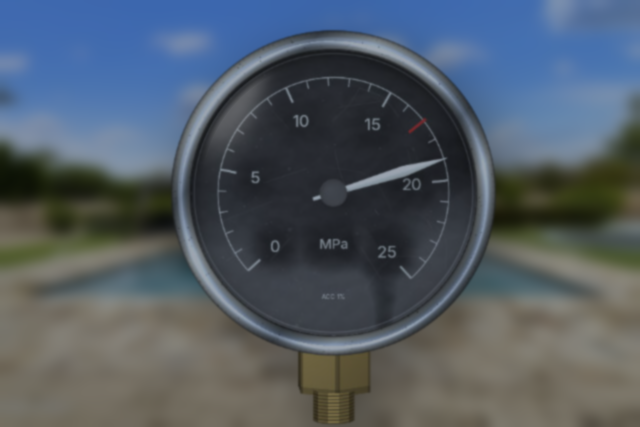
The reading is 19 MPa
